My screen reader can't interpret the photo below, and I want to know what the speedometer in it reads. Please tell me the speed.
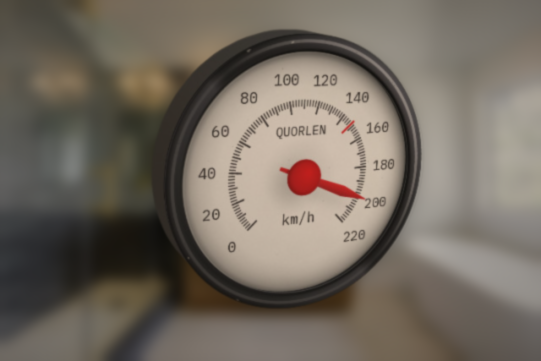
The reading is 200 km/h
